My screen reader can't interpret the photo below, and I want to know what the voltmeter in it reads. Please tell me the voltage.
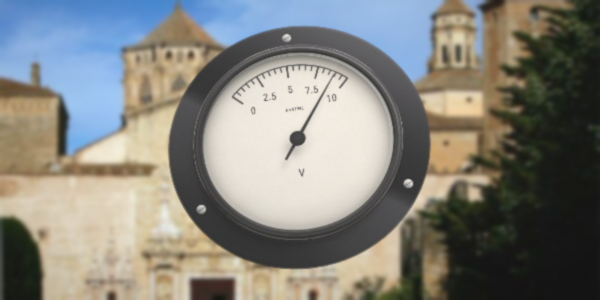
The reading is 9 V
